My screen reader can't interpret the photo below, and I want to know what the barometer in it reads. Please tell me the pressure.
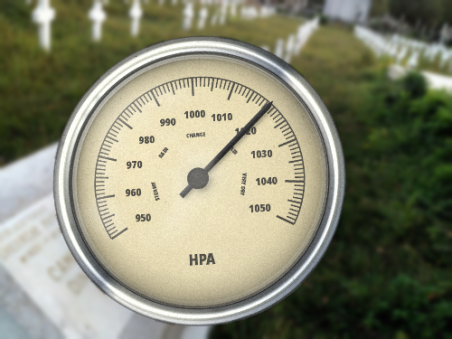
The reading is 1020 hPa
